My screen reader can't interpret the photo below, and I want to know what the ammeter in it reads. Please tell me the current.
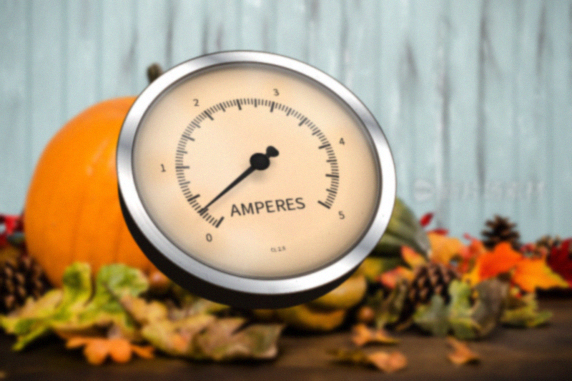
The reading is 0.25 A
